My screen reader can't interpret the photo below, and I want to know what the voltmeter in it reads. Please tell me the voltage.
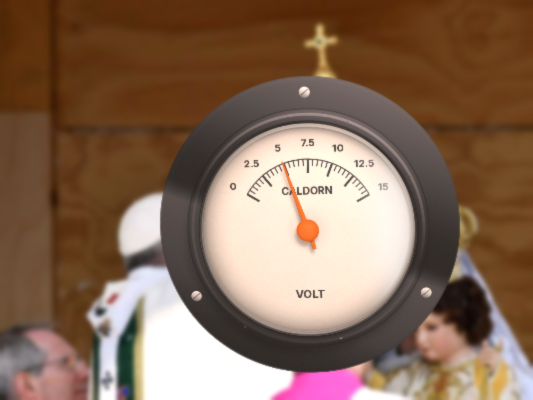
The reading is 5 V
